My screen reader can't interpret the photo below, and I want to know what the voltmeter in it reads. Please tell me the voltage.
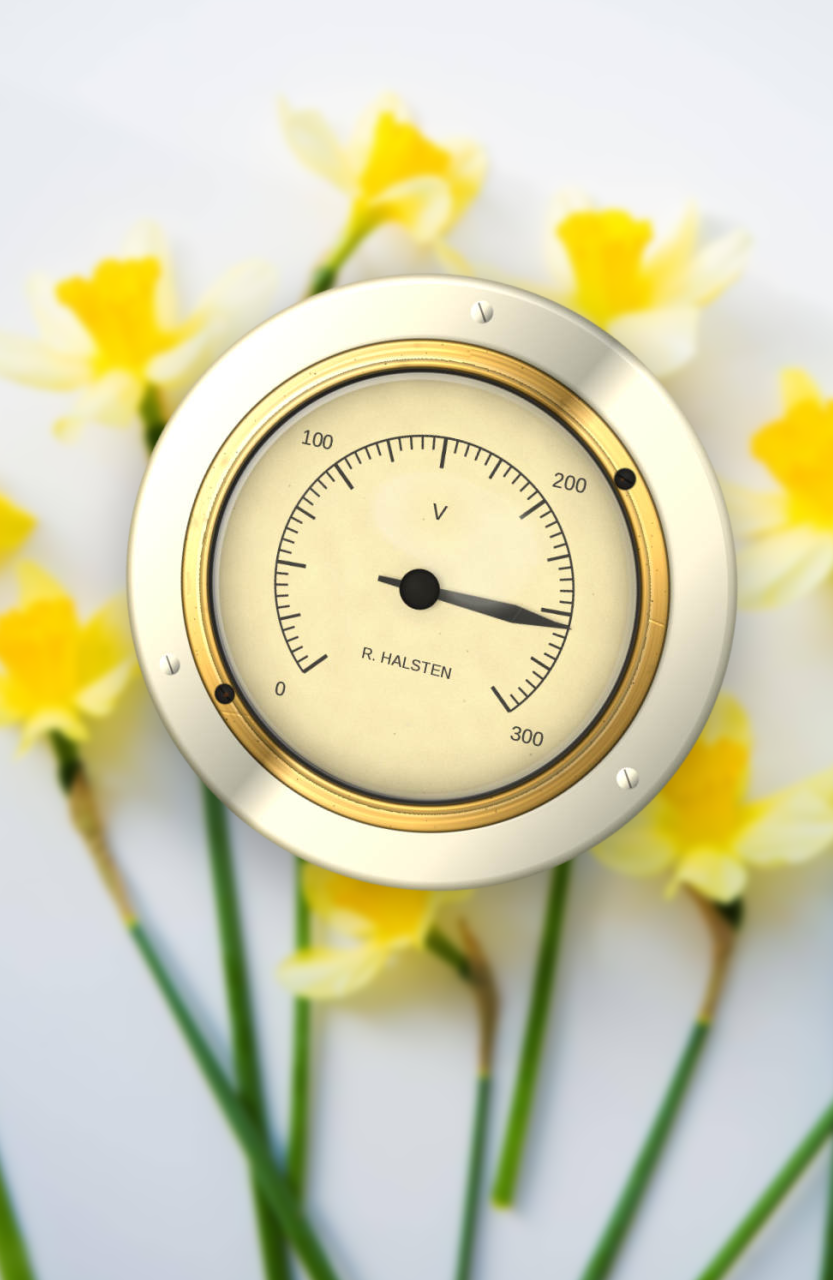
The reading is 255 V
